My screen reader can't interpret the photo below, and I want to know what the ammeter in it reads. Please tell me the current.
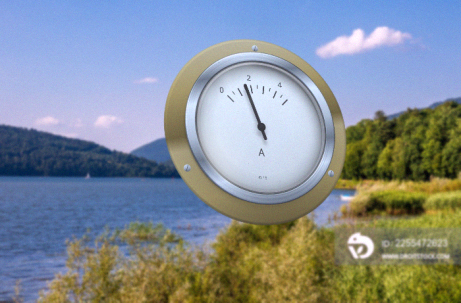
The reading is 1.5 A
